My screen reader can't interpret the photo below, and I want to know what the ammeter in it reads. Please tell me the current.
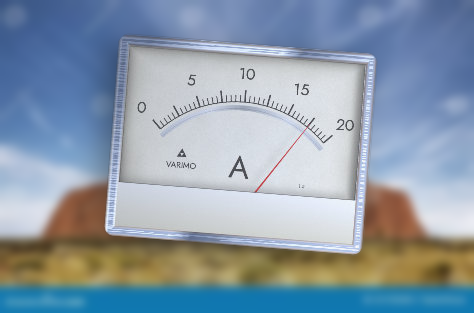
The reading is 17.5 A
